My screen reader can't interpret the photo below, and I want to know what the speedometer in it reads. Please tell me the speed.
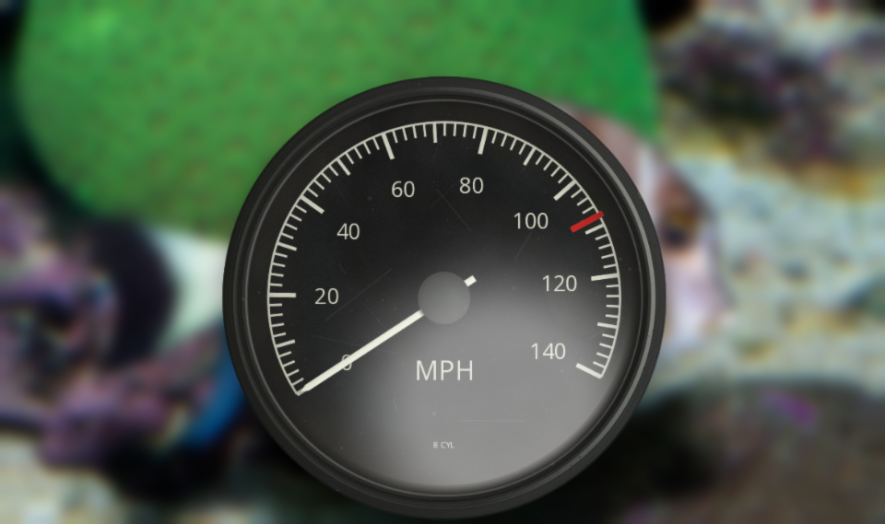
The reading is 0 mph
